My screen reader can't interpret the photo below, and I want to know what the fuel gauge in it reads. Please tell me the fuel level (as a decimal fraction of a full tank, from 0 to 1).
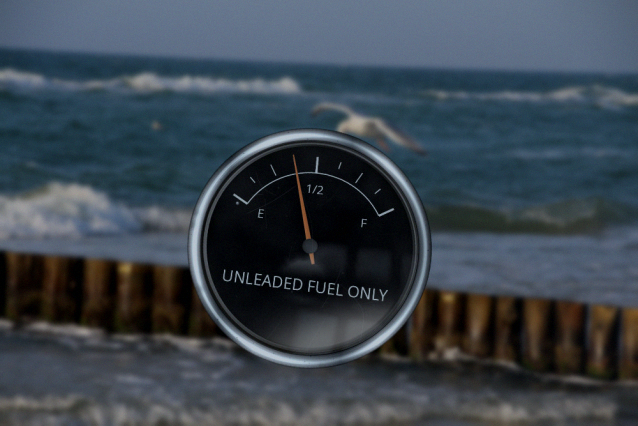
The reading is 0.375
